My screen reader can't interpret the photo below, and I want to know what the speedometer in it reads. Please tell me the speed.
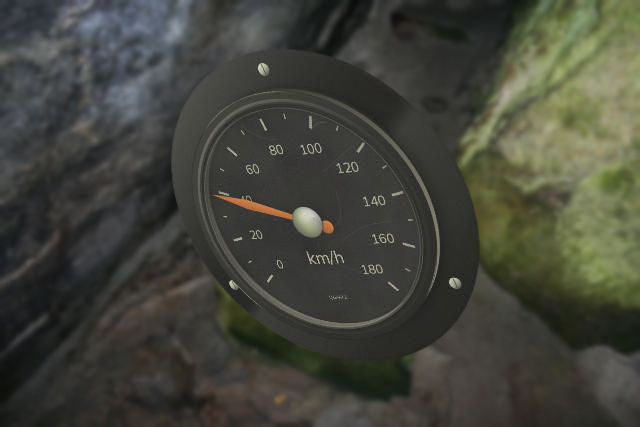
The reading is 40 km/h
